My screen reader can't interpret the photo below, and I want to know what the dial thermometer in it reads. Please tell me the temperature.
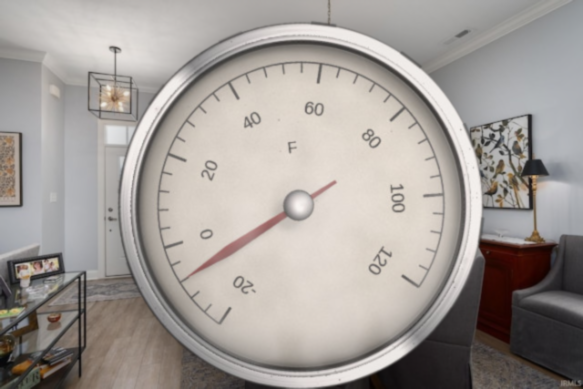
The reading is -8 °F
